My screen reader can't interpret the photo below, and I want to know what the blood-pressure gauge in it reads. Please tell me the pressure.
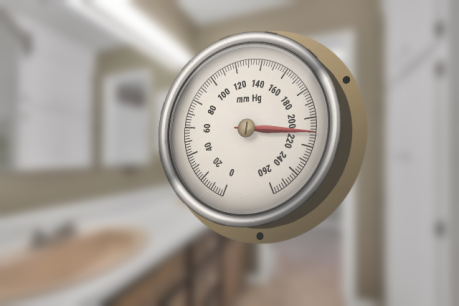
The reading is 210 mmHg
